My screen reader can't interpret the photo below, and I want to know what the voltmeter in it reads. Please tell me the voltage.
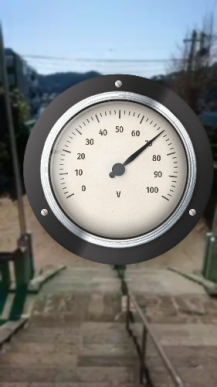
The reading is 70 V
